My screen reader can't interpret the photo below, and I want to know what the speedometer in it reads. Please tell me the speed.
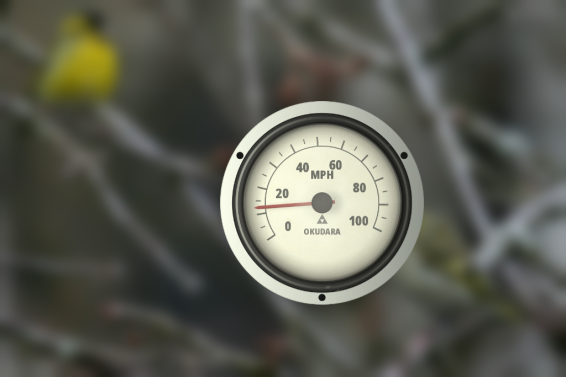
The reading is 12.5 mph
